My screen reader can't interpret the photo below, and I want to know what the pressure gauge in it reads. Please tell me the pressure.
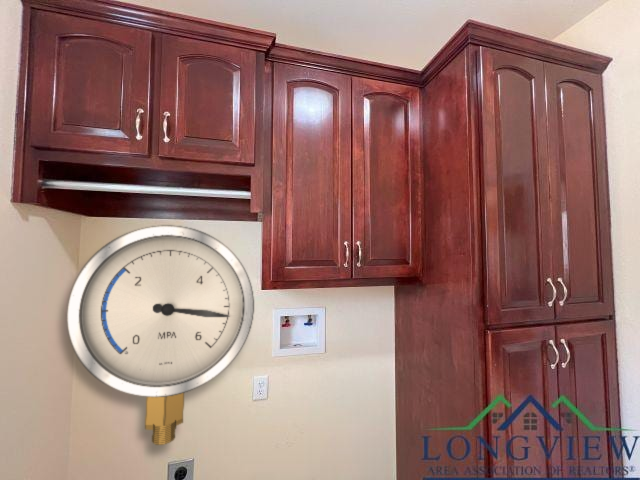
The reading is 5.2 MPa
